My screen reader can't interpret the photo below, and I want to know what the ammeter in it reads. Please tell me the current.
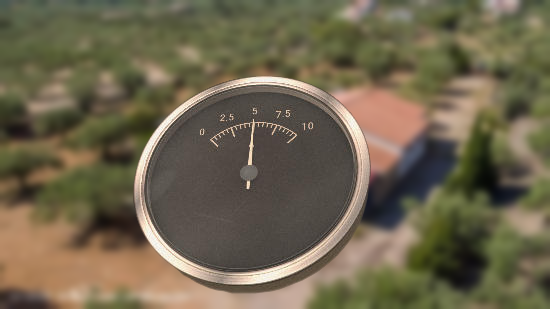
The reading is 5 A
